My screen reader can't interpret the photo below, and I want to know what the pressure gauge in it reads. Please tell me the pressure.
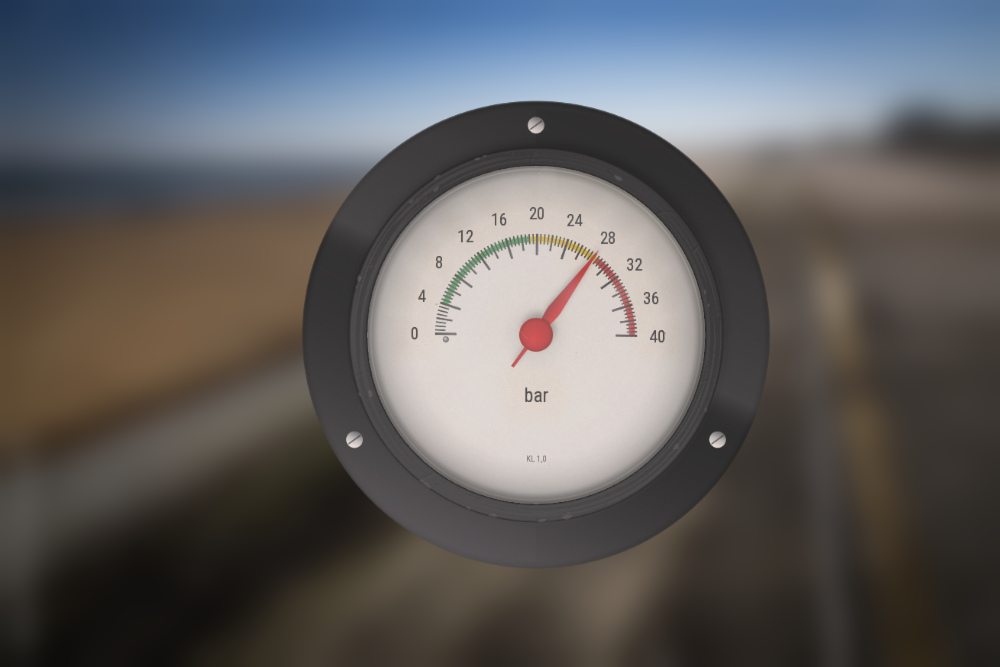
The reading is 28 bar
